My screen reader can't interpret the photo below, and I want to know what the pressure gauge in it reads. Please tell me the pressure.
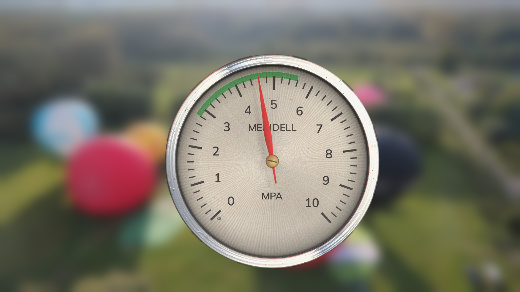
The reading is 4.6 MPa
